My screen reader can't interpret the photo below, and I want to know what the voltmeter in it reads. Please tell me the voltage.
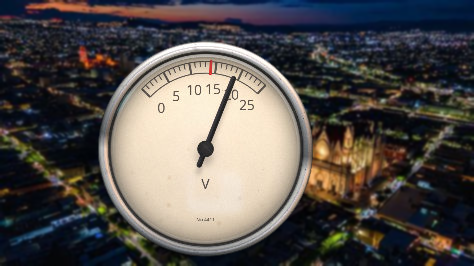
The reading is 19 V
